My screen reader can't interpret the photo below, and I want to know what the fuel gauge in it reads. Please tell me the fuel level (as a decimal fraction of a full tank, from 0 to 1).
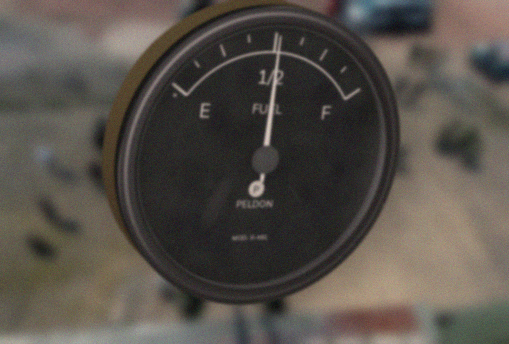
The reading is 0.5
